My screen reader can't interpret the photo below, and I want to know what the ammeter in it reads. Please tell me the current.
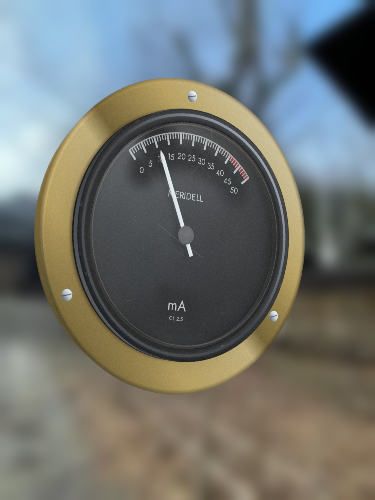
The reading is 10 mA
